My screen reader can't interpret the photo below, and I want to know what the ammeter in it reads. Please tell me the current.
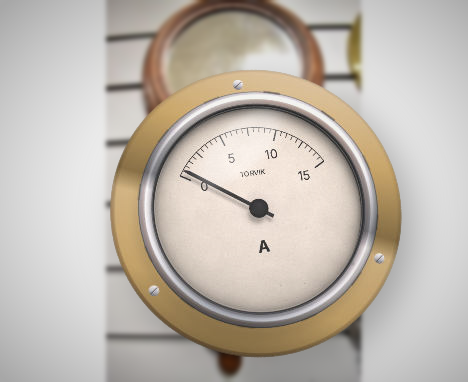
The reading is 0.5 A
